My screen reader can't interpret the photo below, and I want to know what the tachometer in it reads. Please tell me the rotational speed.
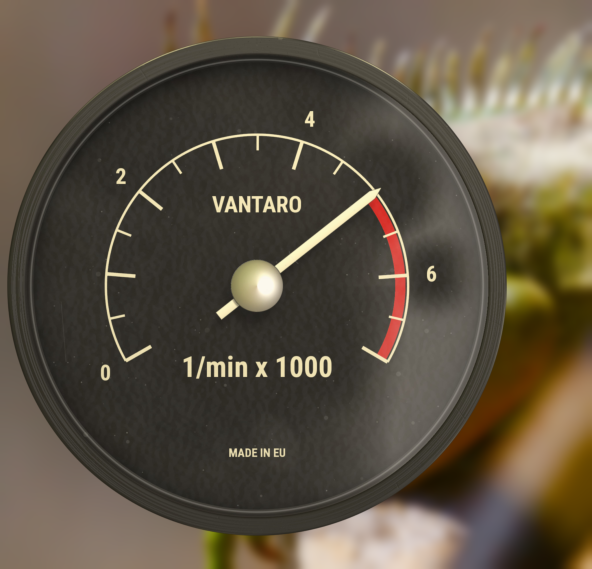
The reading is 5000 rpm
